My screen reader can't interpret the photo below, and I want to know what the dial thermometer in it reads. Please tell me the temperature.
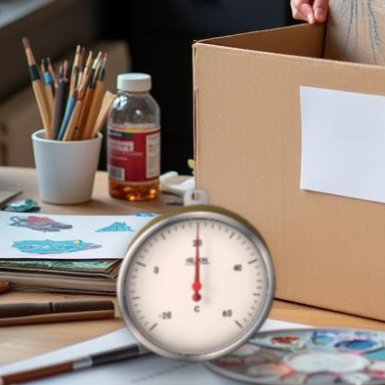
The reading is 20 °C
